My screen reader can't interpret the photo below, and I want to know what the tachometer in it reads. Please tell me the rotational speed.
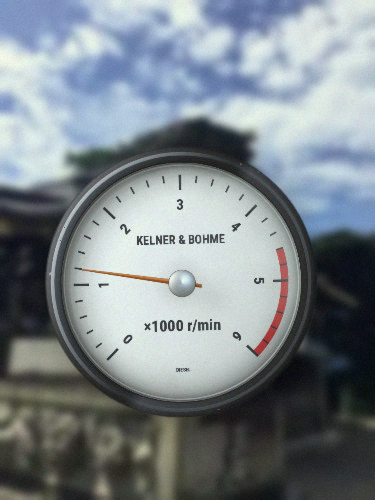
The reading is 1200 rpm
